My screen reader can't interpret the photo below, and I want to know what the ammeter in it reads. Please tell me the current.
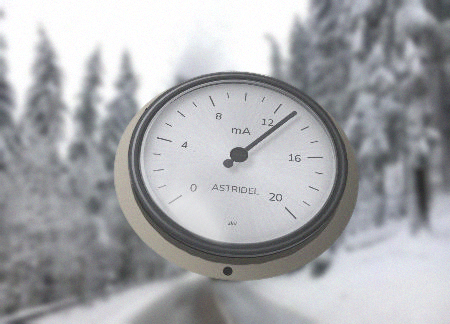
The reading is 13 mA
